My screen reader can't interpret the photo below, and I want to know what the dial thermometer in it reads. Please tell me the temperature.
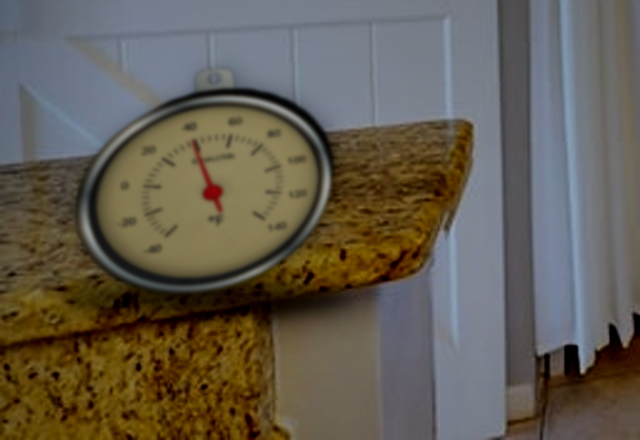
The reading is 40 °F
